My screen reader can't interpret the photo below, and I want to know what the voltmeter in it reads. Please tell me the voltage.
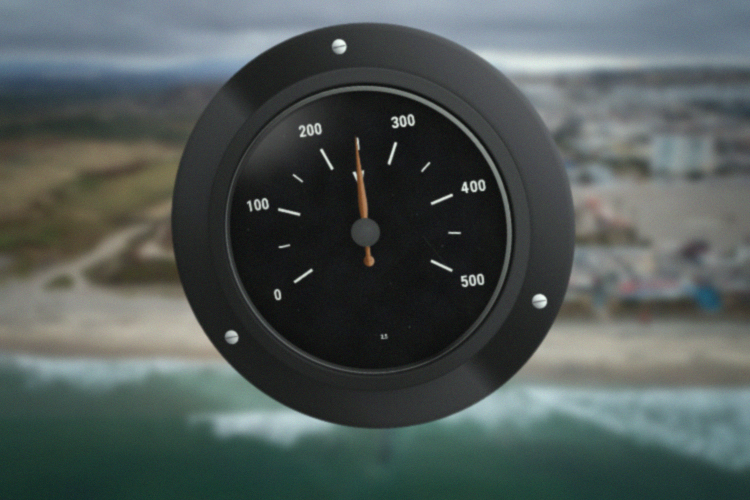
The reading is 250 V
